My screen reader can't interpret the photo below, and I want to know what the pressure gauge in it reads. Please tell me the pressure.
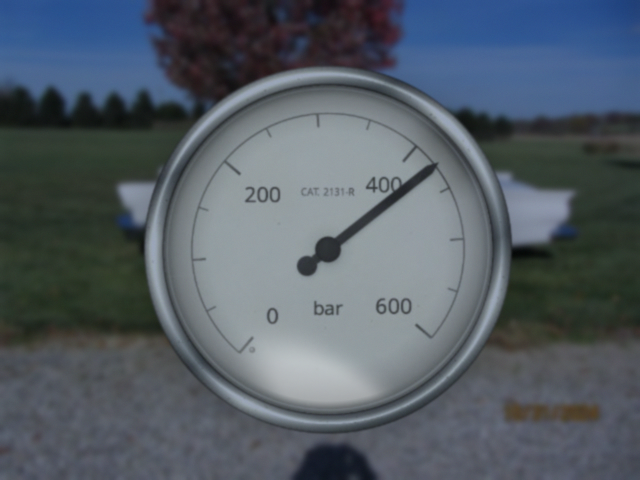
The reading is 425 bar
